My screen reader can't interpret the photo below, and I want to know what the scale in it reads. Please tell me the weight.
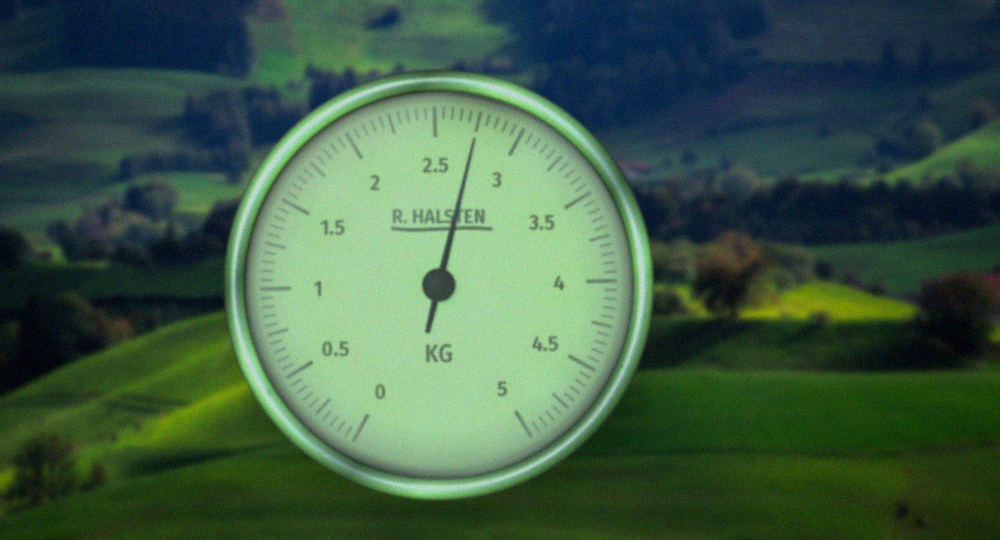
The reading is 2.75 kg
